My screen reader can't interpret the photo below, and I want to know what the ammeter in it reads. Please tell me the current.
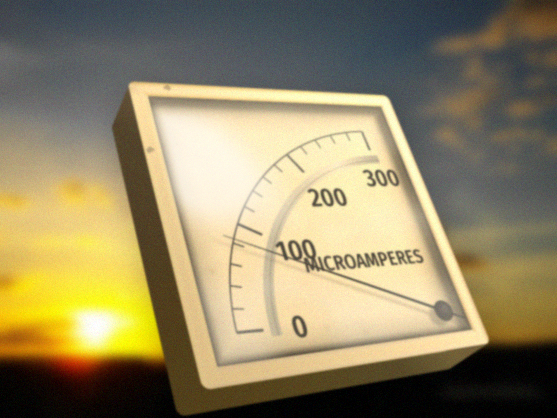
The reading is 80 µA
